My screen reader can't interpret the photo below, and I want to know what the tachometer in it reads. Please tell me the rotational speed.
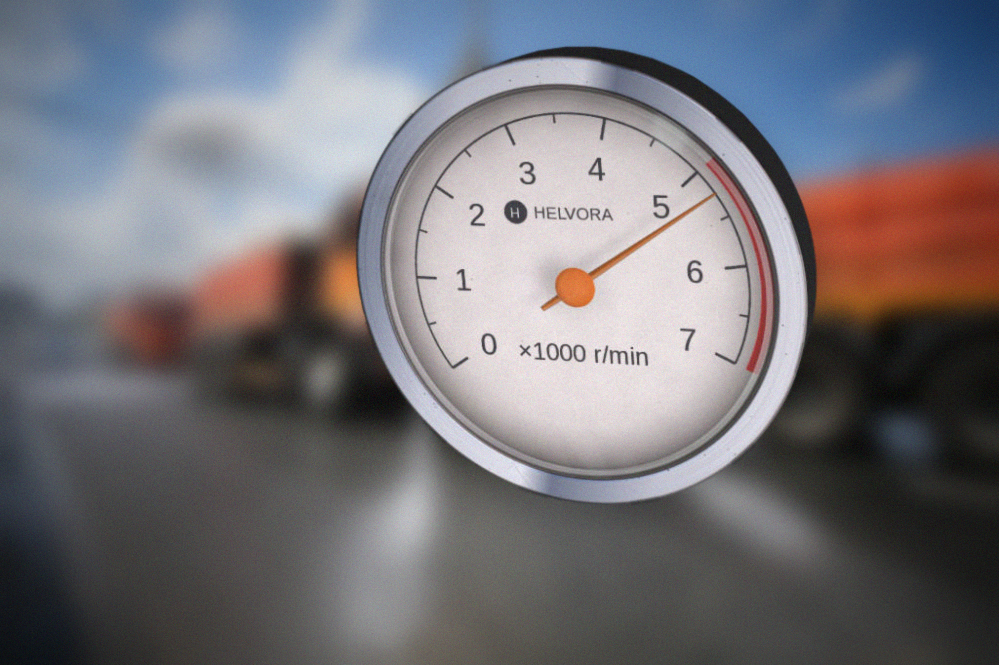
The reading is 5250 rpm
